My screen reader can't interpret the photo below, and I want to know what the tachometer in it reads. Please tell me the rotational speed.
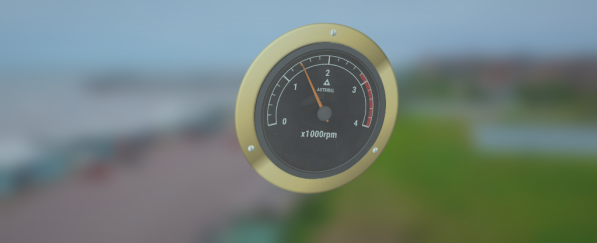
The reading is 1400 rpm
